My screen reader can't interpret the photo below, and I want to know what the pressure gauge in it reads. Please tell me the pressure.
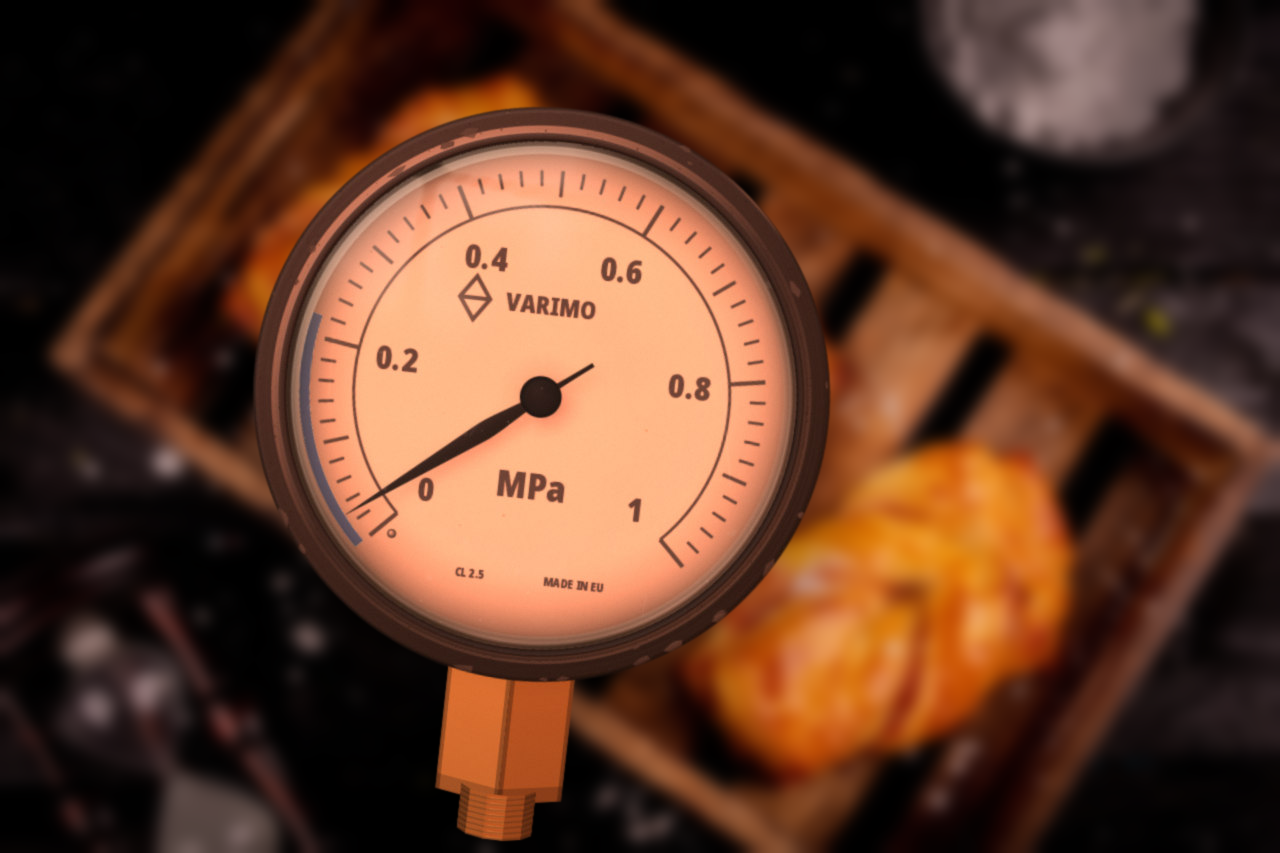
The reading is 0.03 MPa
